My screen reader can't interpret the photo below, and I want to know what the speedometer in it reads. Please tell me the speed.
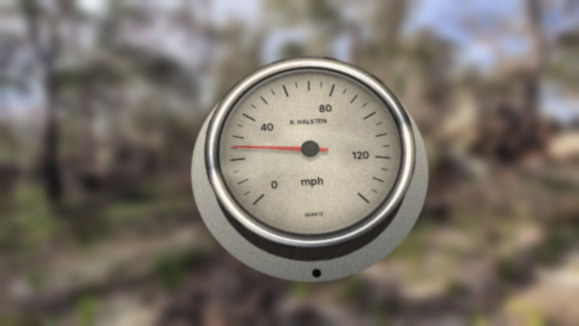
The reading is 25 mph
